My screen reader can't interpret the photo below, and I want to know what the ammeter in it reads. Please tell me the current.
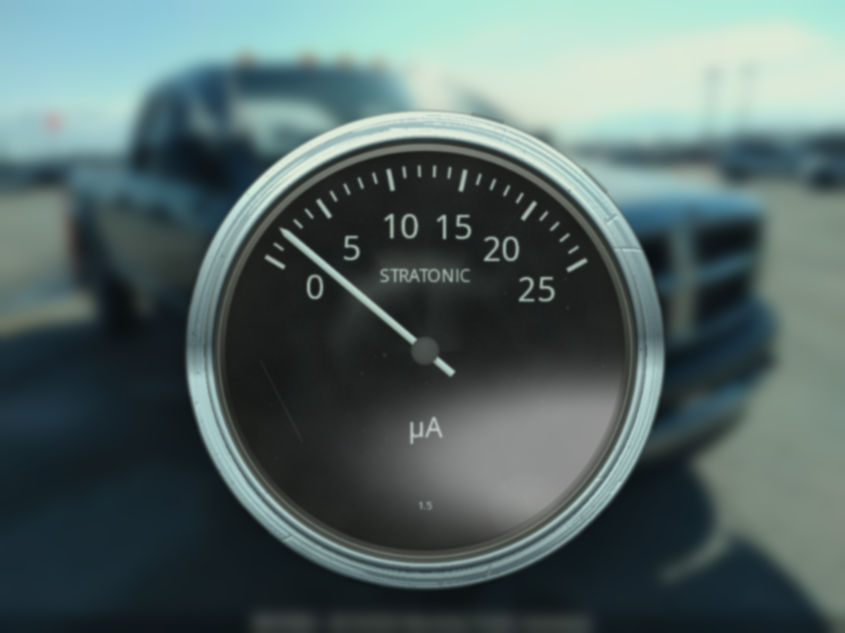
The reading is 2 µA
